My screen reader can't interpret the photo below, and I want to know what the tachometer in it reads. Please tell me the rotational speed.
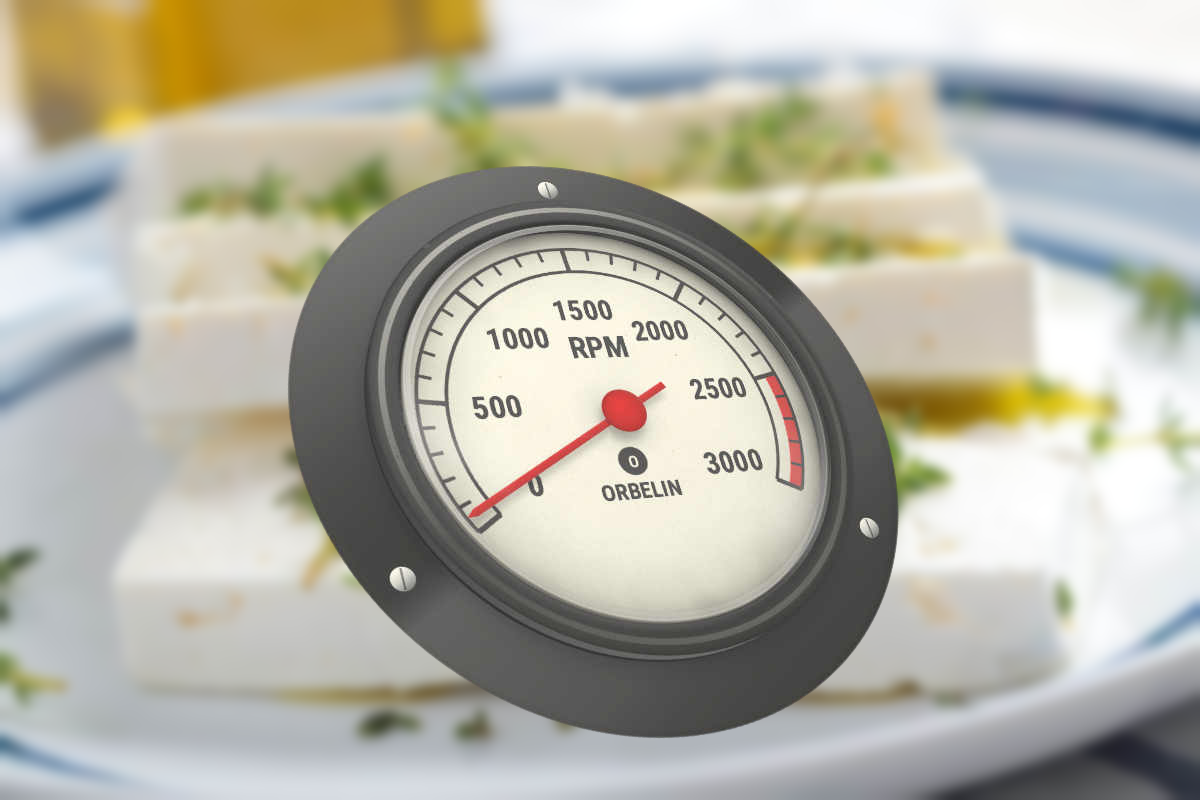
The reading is 50 rpm
